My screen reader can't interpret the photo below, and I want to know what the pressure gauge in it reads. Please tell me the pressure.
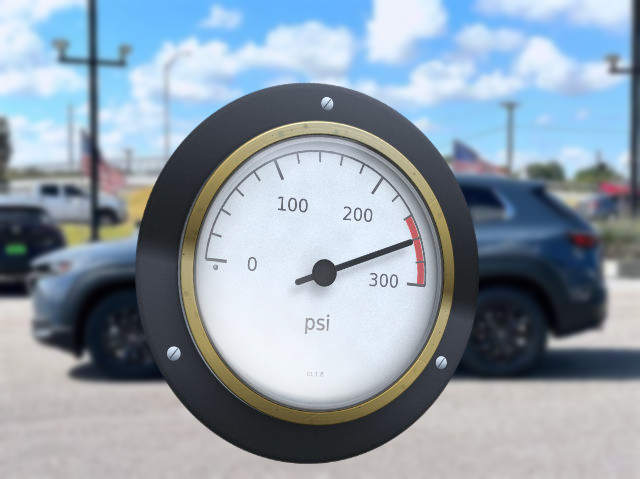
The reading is 260 psi
